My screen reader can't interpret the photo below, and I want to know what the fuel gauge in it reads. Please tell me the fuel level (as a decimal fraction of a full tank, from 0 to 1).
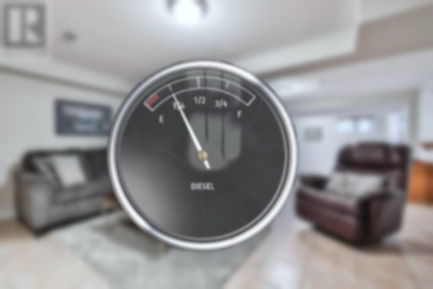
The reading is 0.25
